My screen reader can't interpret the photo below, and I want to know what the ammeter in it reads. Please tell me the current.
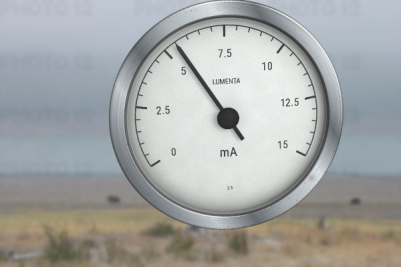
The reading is 5.5 mA
